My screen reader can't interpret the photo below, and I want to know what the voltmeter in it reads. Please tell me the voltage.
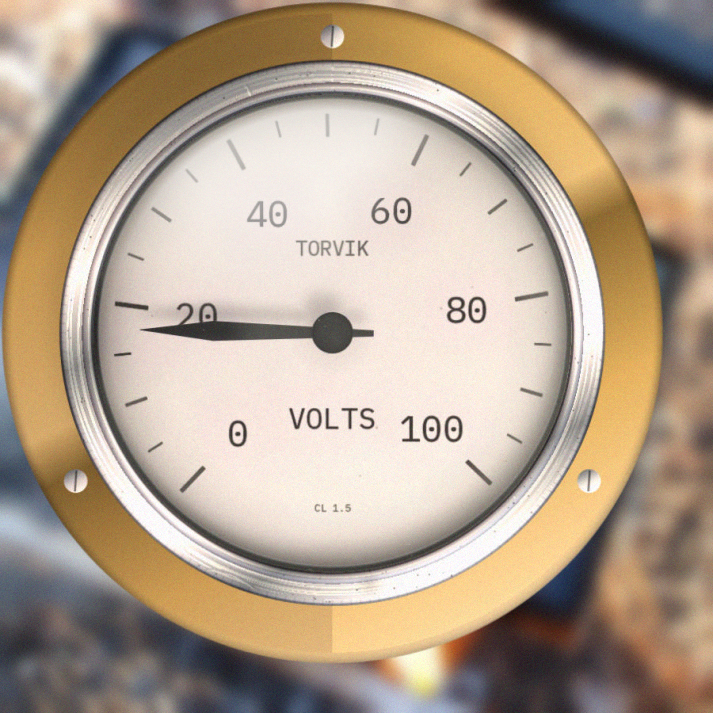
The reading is 17.5 V
